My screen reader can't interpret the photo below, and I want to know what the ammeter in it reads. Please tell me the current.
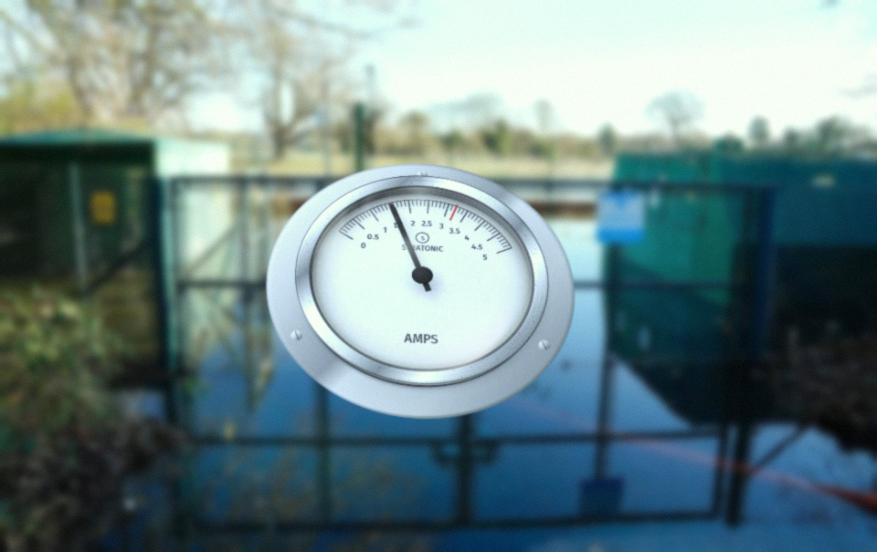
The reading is 1.5 A
